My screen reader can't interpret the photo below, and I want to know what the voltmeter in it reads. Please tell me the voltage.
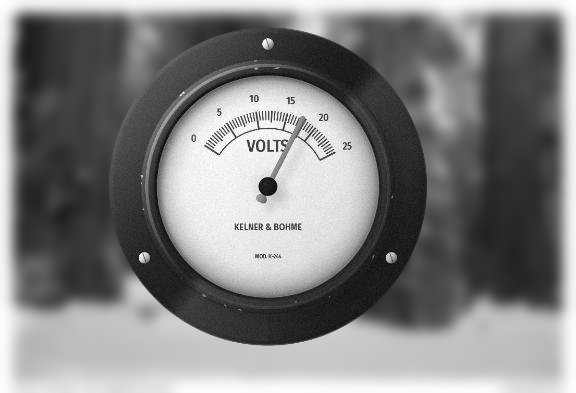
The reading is 17.5 V
